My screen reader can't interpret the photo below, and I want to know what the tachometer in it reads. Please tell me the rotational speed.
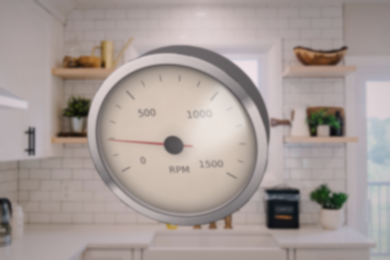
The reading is 200 rpm
